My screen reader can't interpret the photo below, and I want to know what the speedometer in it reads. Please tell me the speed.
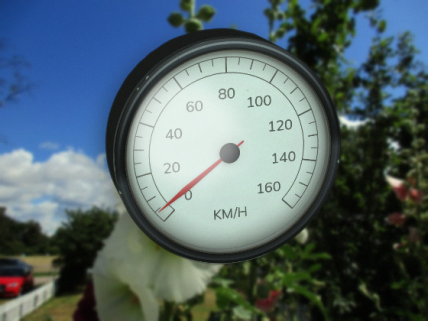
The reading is 5 km/h
